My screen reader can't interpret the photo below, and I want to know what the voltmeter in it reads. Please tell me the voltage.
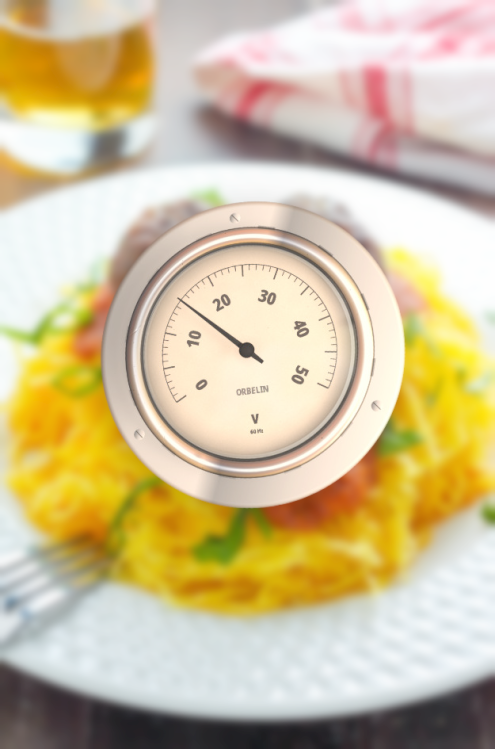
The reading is 15 V
